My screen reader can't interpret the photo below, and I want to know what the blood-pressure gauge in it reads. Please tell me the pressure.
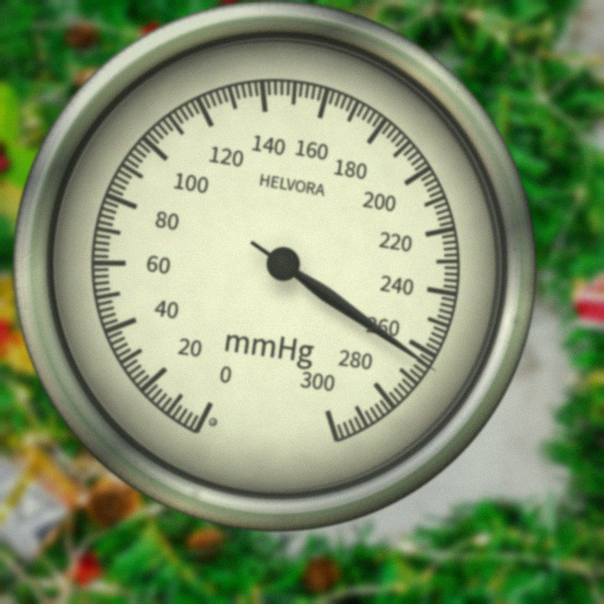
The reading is 264 mmHg
